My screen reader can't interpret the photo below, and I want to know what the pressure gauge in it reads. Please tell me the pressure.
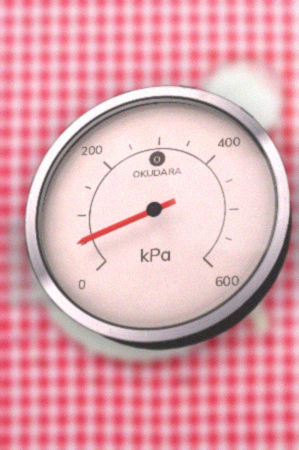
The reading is 50 kPa
